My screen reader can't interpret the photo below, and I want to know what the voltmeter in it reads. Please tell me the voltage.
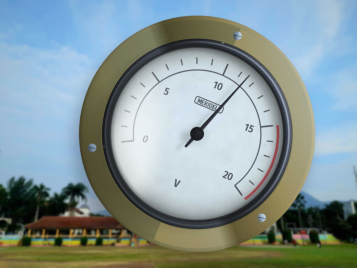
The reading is 11.5 V
